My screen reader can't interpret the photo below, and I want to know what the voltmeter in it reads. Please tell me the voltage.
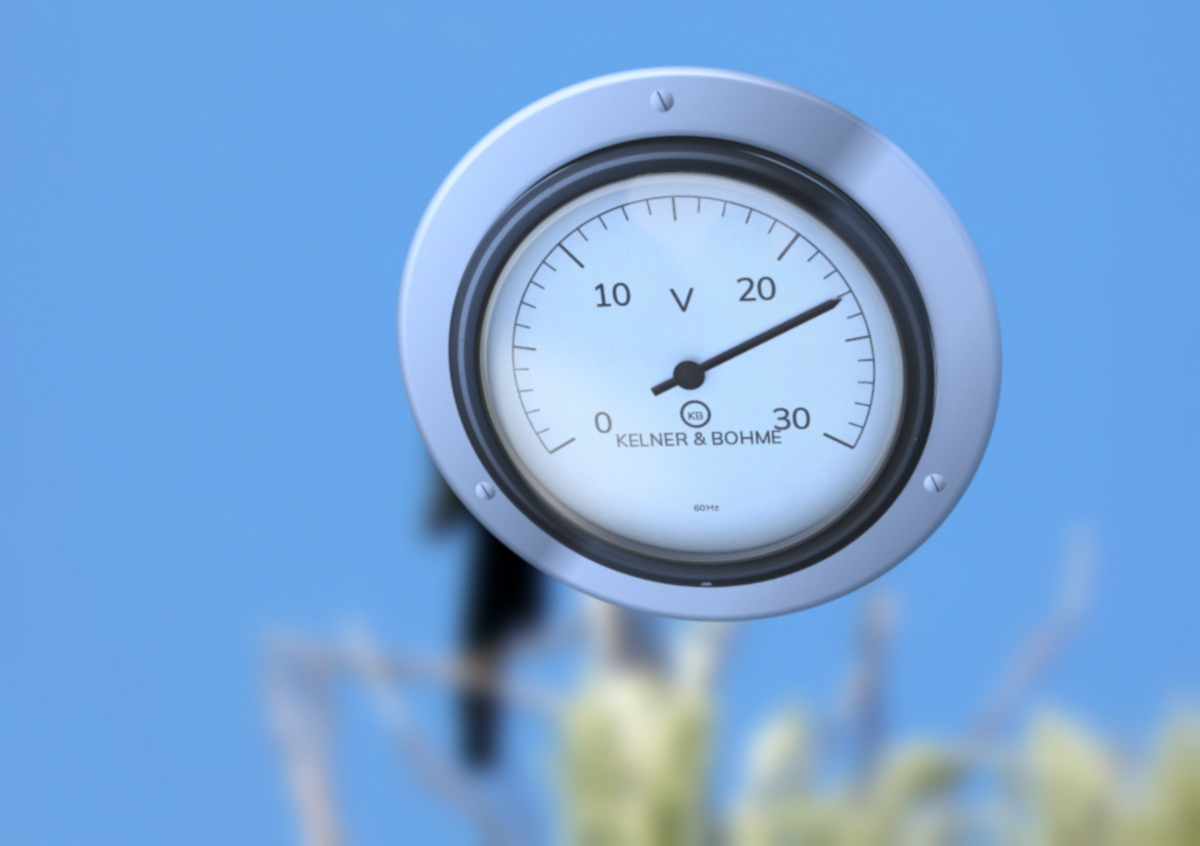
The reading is 23 V
